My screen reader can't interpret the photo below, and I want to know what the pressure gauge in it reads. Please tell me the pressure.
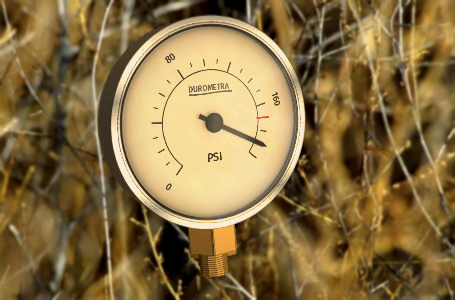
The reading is 190 psi
